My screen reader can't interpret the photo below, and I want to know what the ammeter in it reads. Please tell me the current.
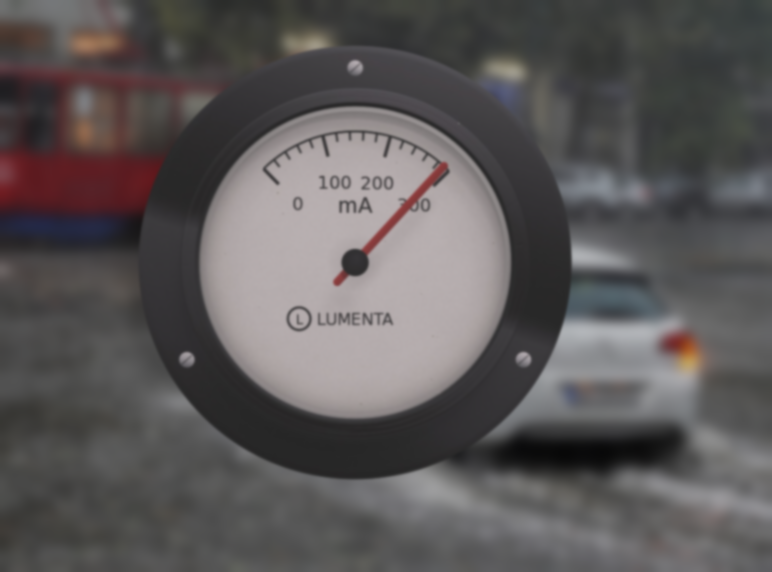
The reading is 290 mA
